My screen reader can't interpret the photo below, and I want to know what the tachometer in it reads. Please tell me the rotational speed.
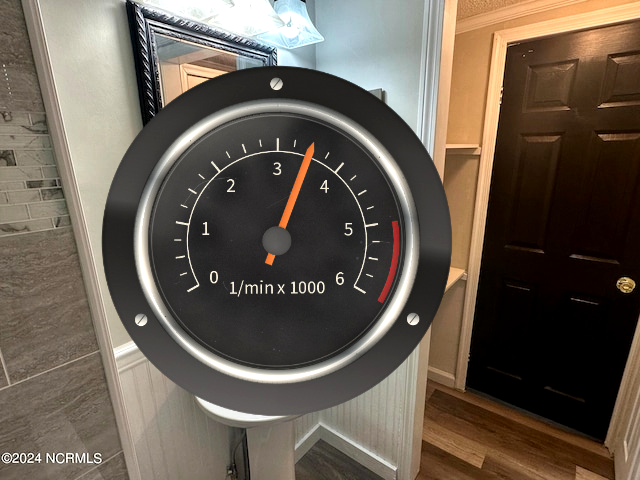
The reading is 3500 rpm
